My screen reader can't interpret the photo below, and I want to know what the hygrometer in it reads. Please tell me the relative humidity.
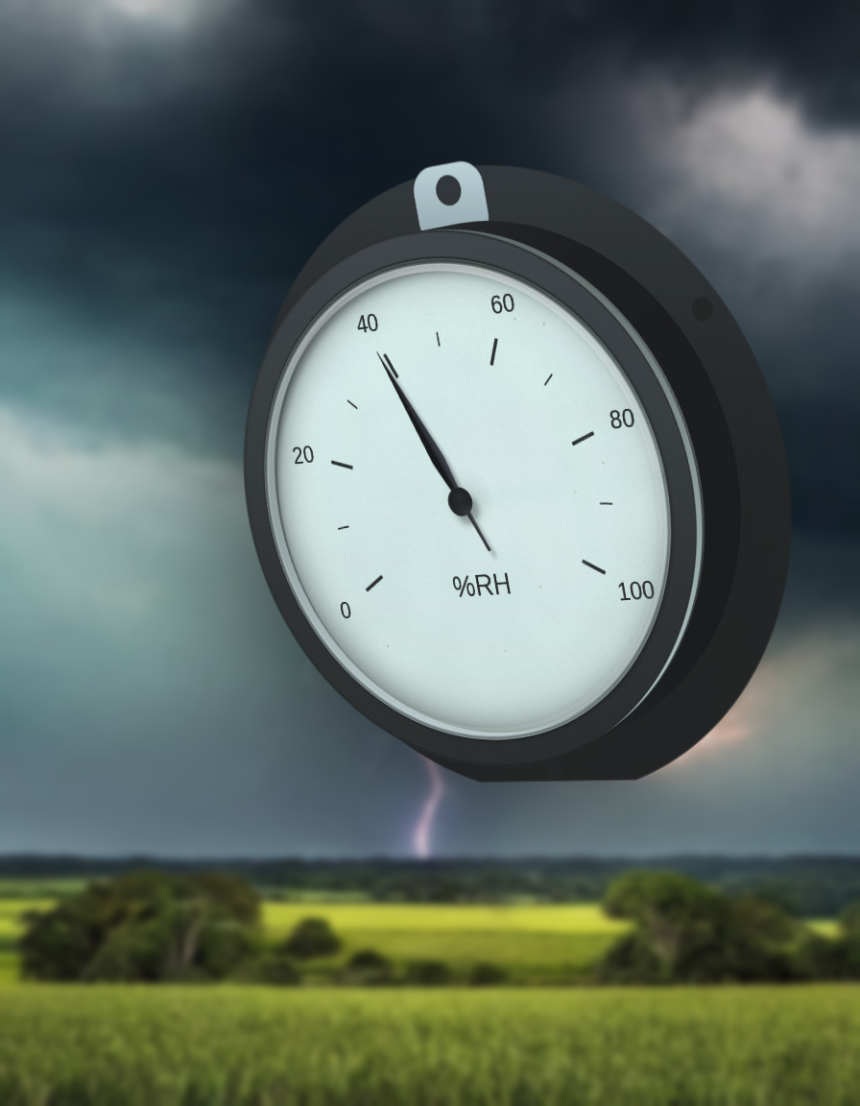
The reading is 40 %
